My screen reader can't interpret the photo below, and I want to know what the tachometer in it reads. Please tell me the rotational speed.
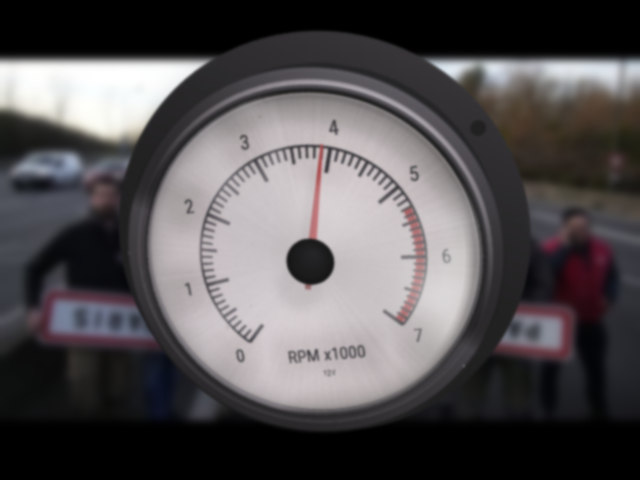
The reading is 3900 rpm
